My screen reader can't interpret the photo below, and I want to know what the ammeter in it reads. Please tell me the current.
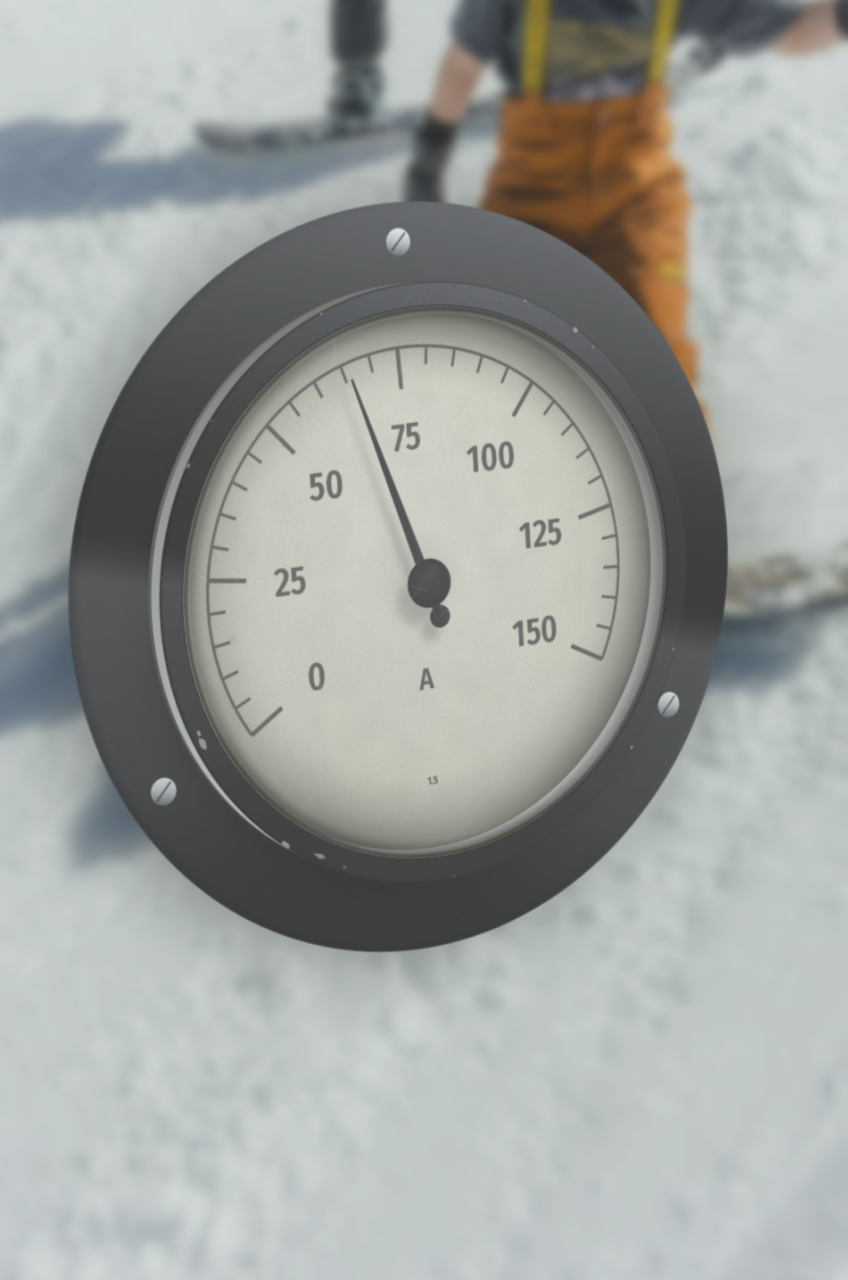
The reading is 65 A
